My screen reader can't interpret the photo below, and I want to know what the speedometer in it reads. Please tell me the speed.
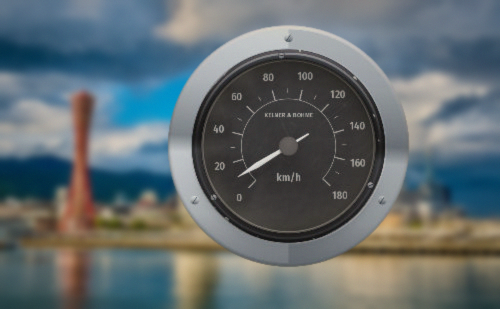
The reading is 10 km/h
